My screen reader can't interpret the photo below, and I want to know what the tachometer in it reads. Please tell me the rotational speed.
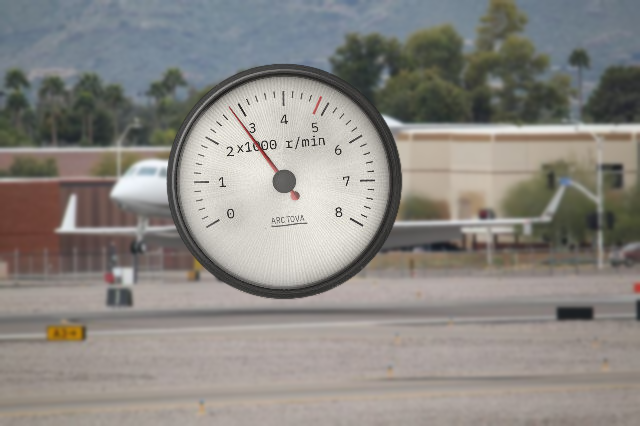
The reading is 2800 rpm
